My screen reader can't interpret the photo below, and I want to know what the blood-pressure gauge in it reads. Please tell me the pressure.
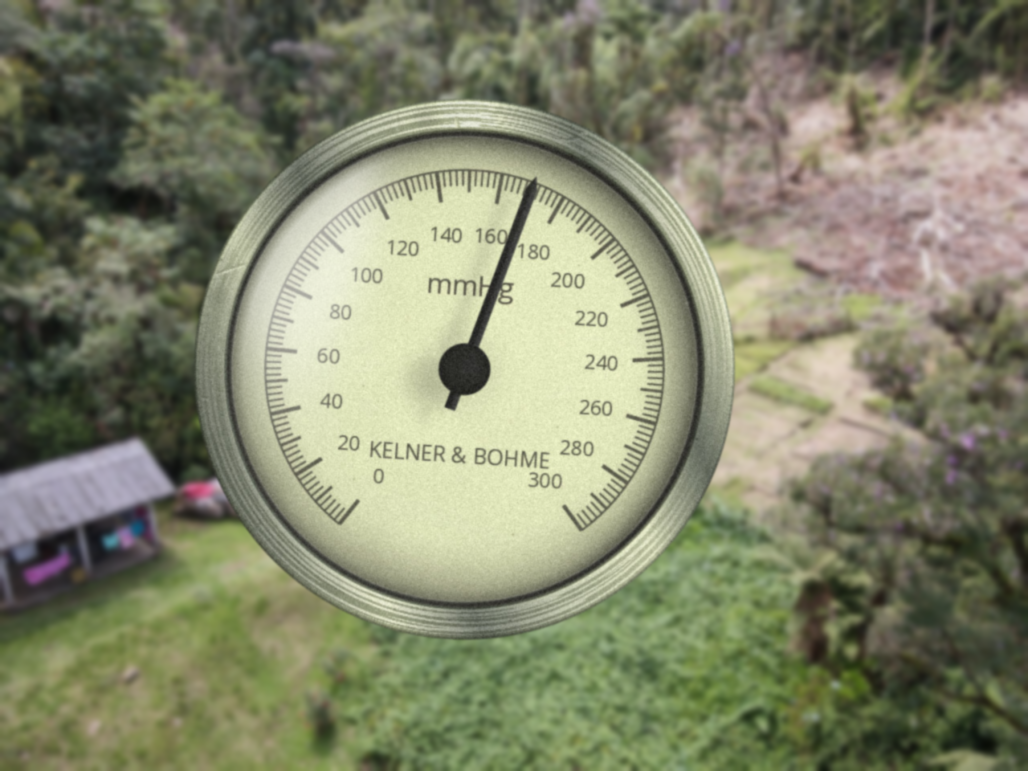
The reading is 170 mmHg
